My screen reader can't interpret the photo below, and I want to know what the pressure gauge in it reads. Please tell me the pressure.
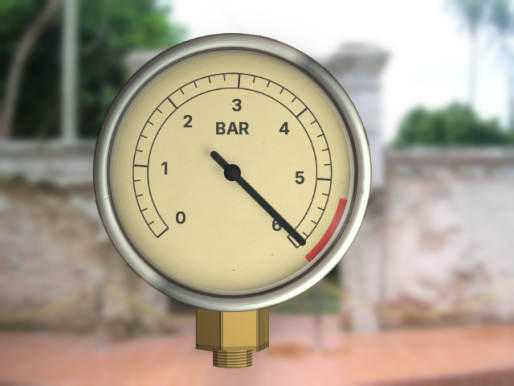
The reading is 5.9 bar
